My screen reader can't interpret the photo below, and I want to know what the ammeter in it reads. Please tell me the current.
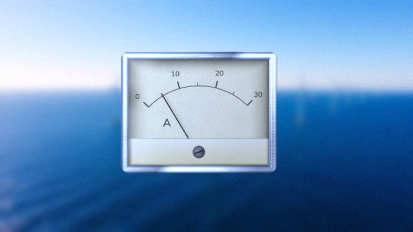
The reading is 5 A
